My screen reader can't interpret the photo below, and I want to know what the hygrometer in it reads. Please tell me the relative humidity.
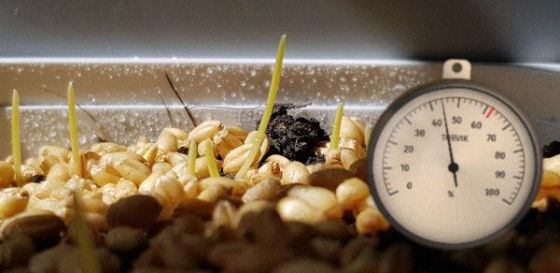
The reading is 44 %
